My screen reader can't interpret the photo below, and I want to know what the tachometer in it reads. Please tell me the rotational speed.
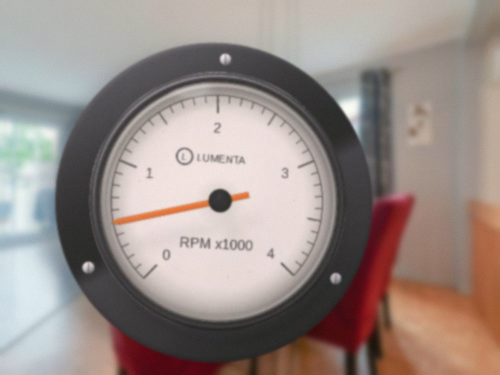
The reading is 500 rpm
